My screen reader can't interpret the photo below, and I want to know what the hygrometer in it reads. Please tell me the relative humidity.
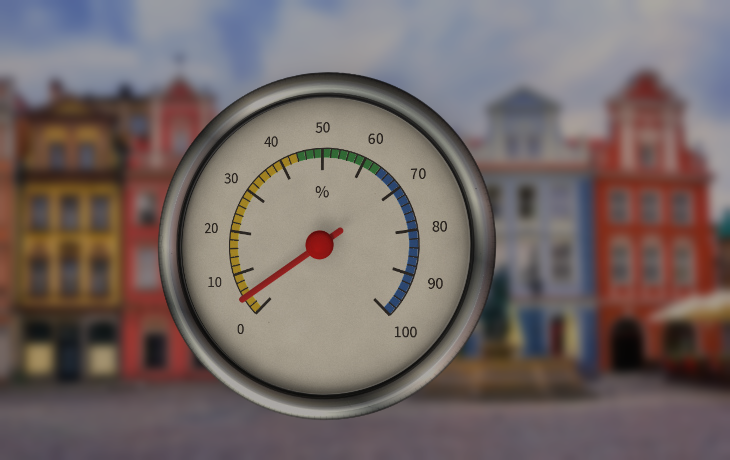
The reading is 4 %
